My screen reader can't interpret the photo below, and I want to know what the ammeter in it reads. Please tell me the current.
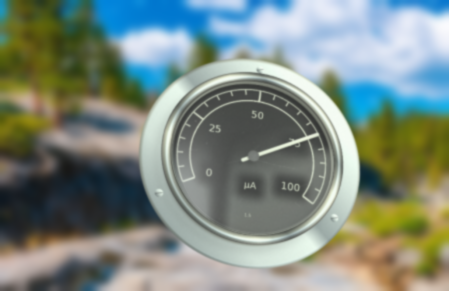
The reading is 75 µA
